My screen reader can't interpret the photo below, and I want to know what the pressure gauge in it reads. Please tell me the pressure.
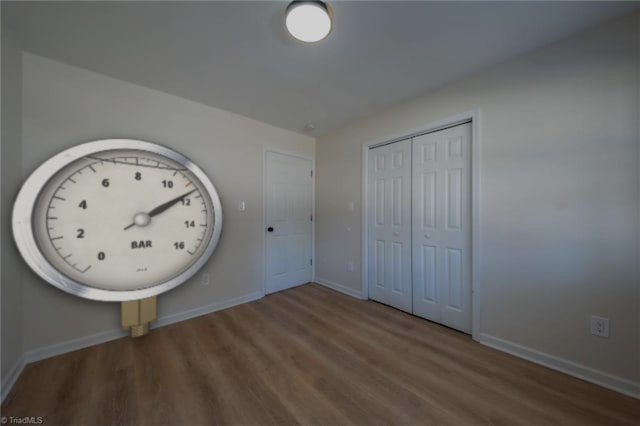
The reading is 11.5 bar
